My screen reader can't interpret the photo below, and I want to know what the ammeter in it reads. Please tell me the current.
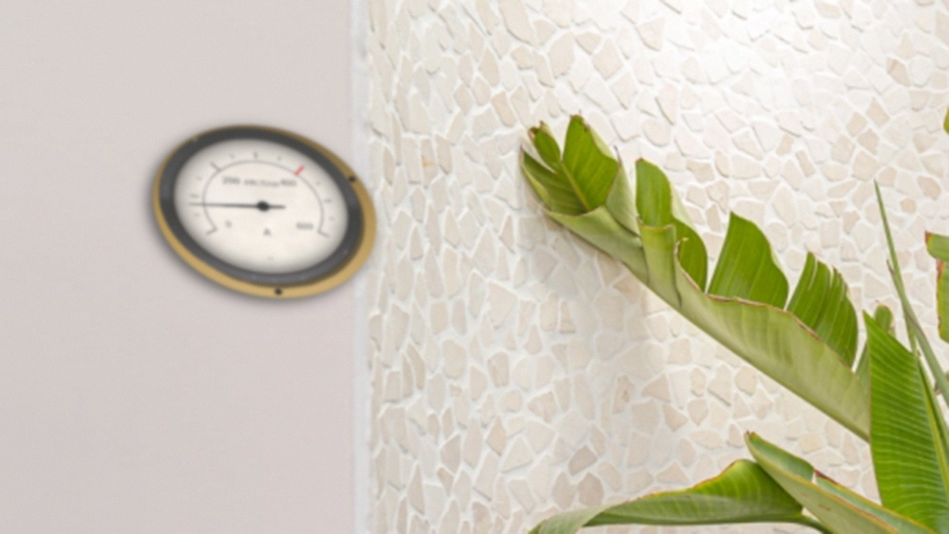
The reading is 75 A
